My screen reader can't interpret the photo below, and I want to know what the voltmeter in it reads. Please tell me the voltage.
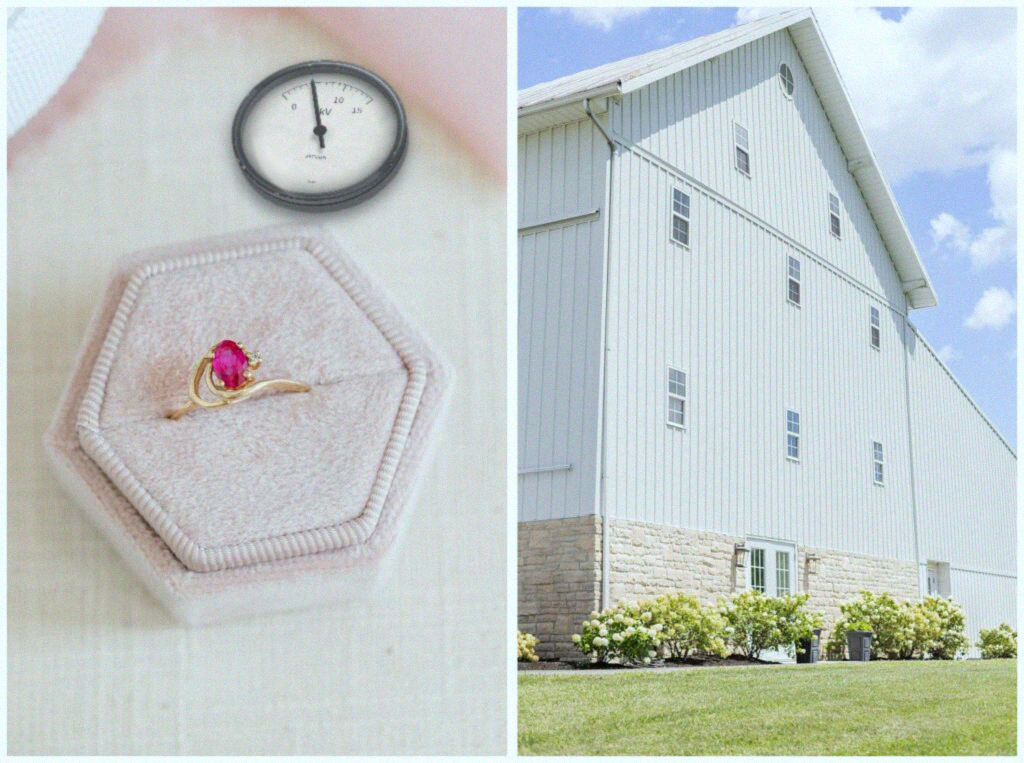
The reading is 5 kV
